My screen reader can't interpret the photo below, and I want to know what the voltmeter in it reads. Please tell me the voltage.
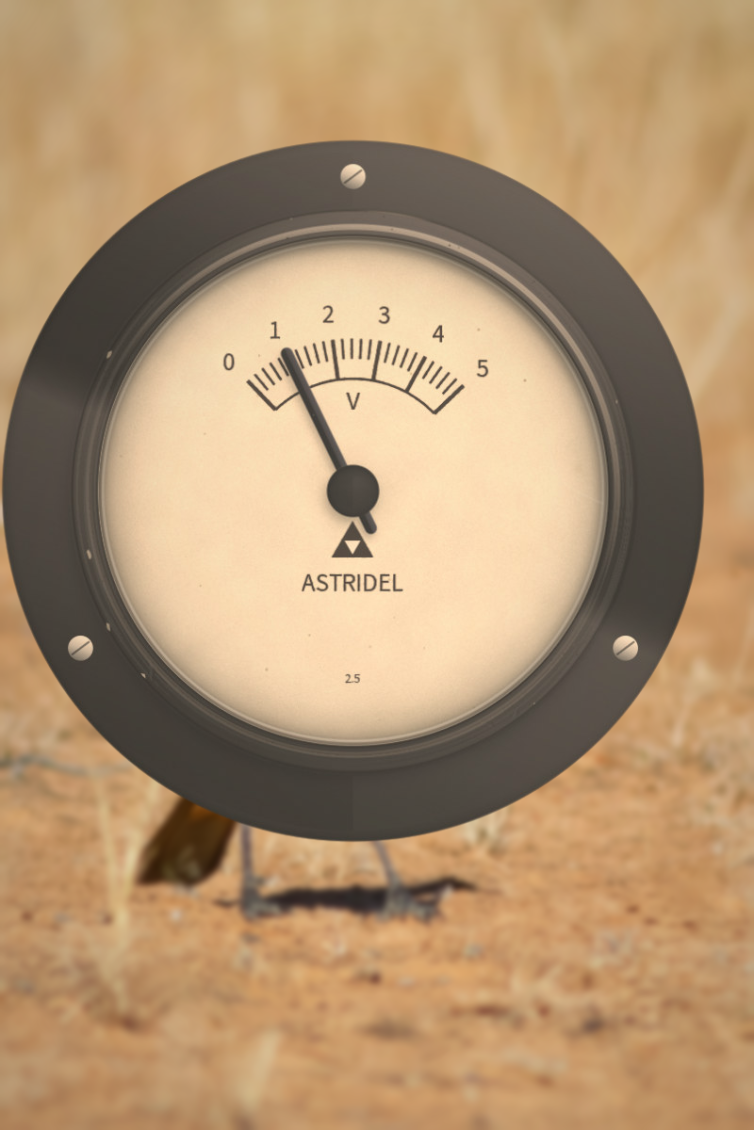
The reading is 1 V
